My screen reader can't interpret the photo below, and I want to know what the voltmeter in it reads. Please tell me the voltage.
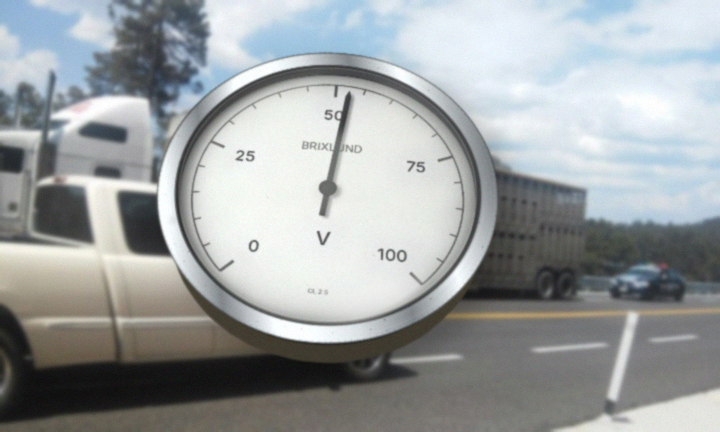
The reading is 52.5 V
